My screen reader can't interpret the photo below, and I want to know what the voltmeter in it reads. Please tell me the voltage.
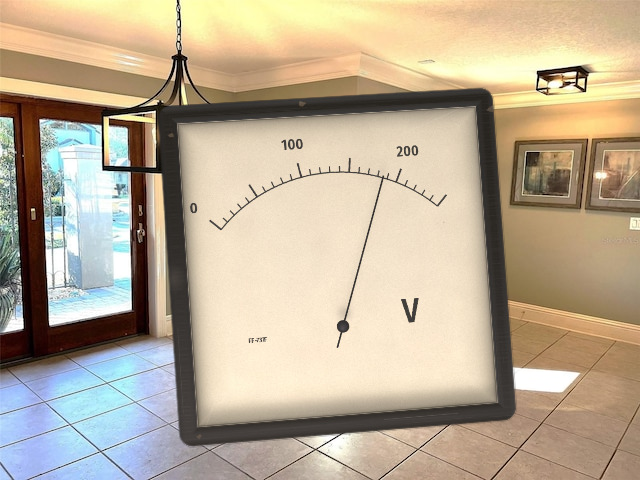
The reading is 185 V
